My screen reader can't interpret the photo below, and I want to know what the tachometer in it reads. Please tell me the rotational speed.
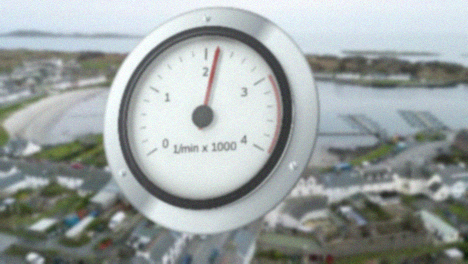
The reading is 2200 rpm
